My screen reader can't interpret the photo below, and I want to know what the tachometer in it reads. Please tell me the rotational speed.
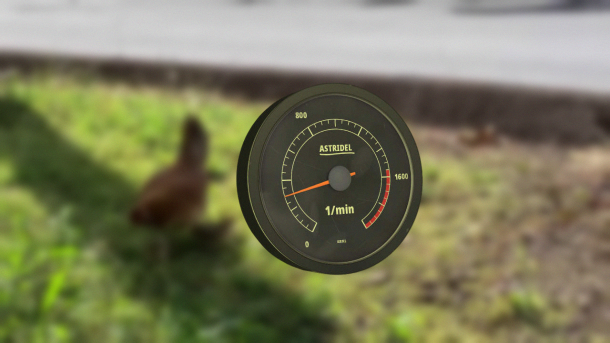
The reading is 300 rpm
